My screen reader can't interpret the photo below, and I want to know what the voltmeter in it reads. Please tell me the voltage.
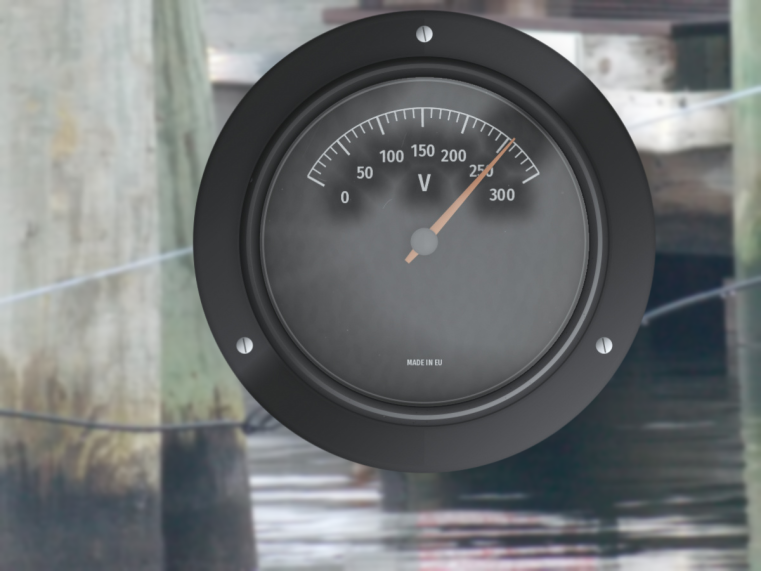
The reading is 255 V
